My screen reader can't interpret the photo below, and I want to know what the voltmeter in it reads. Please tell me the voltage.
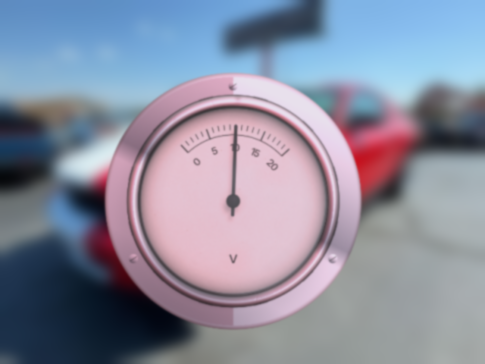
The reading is 10 V
